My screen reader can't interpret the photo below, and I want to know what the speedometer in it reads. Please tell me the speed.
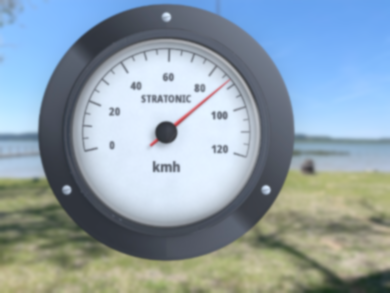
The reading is 87.5 km/h
